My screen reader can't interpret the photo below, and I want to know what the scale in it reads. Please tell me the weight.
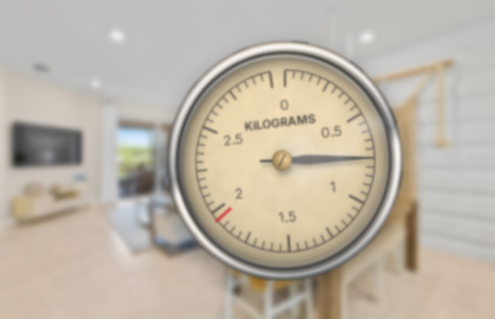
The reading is 0.75 kg
